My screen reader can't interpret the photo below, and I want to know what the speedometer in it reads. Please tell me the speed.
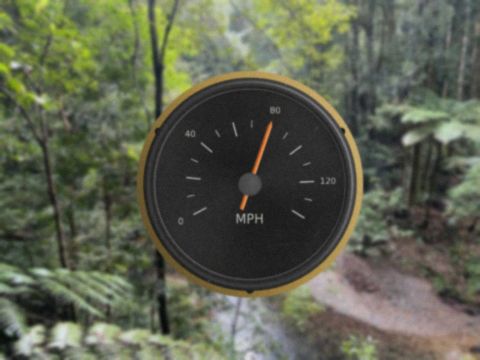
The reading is 80 mph
